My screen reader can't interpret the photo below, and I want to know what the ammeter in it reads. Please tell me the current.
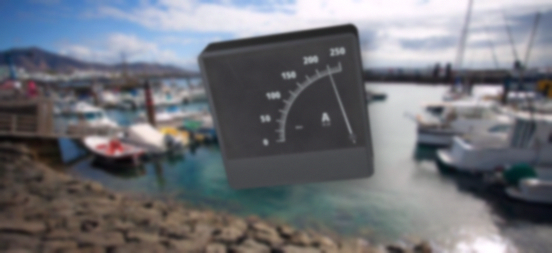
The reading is 225 A
